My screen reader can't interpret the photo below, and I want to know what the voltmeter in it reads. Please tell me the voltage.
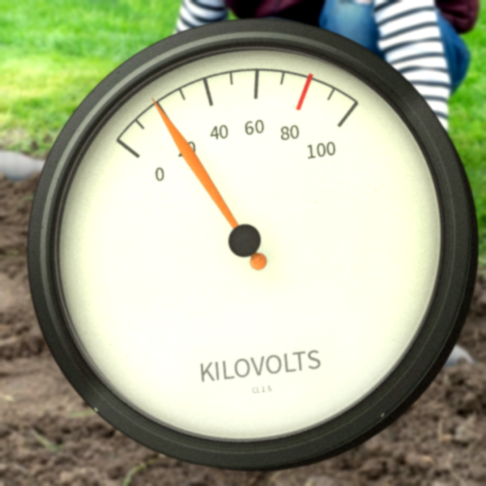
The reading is 20 kV
